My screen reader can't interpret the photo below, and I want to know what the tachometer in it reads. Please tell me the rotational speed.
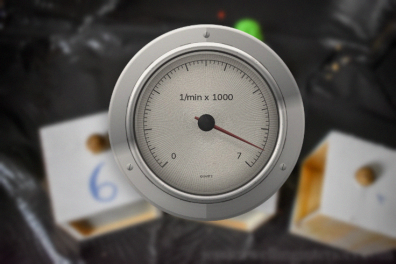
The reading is 6500 rpm
